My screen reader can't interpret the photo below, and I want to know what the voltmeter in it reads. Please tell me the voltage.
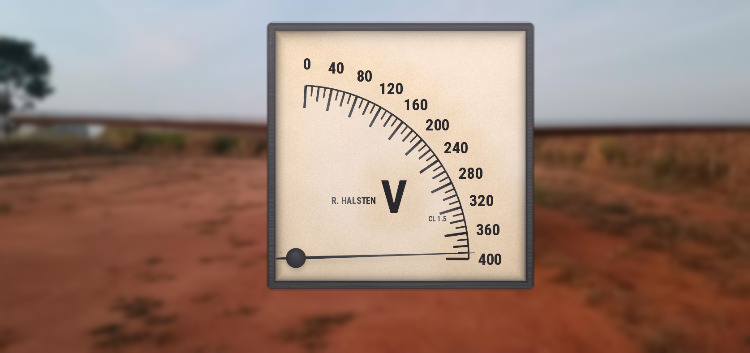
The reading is 390 V
